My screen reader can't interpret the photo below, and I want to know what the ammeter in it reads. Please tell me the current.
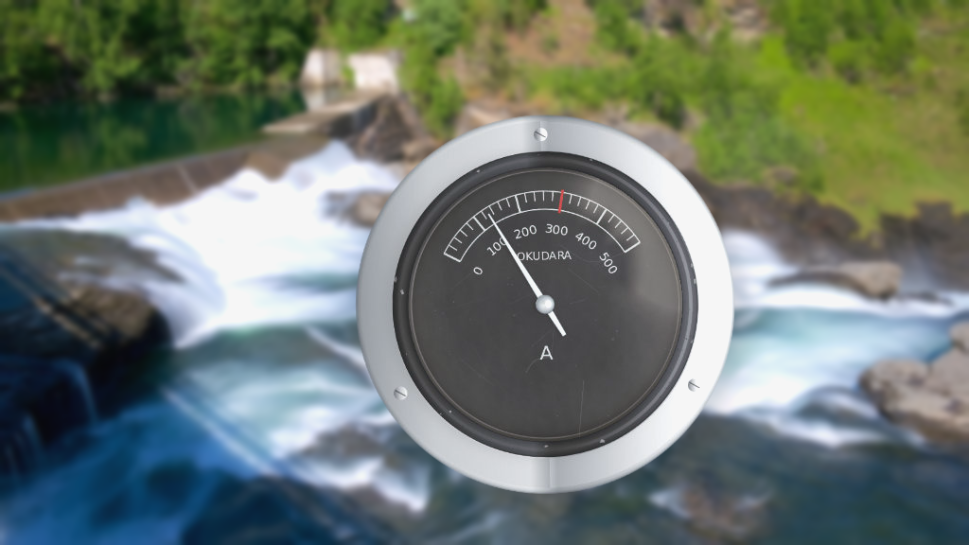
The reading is 130 A
